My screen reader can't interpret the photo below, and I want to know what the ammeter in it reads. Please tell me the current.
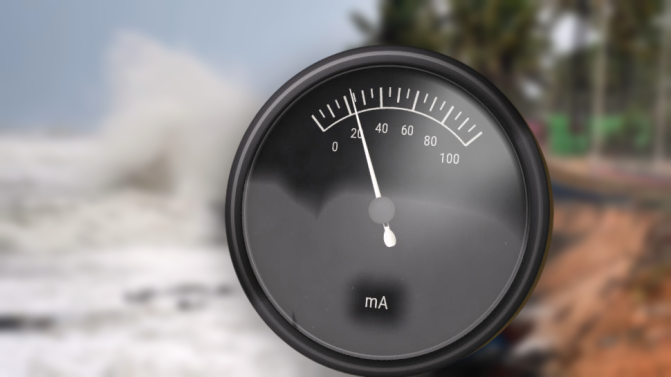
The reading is 25 mA
